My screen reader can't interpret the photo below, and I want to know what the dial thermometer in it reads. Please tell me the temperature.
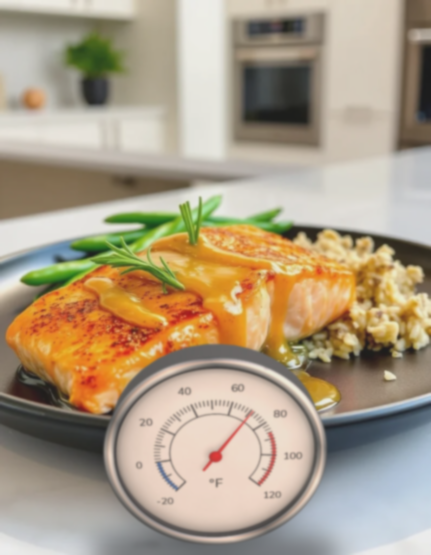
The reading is 70 °F
